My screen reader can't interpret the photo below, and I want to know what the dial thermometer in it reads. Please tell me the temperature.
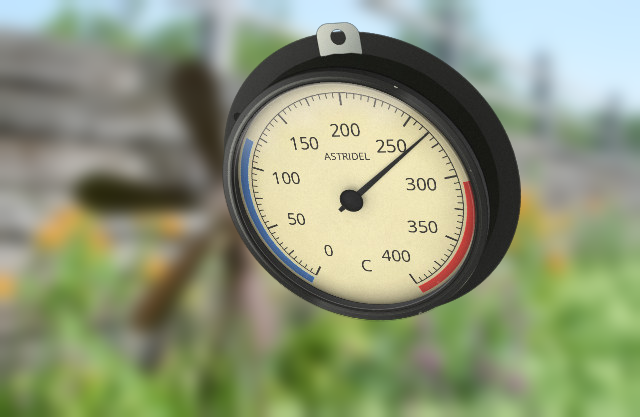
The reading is 265 °C
